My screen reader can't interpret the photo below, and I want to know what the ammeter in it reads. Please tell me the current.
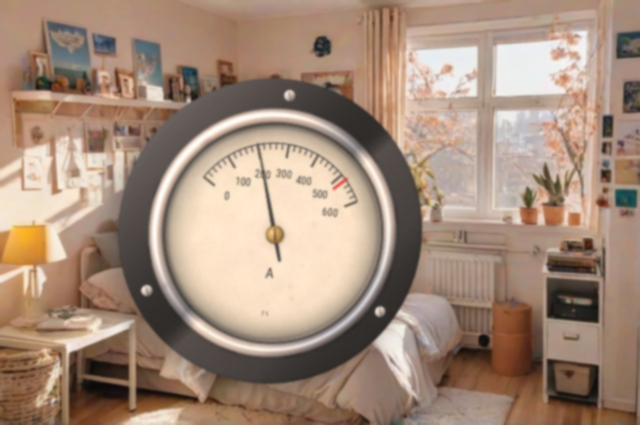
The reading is 200 A
